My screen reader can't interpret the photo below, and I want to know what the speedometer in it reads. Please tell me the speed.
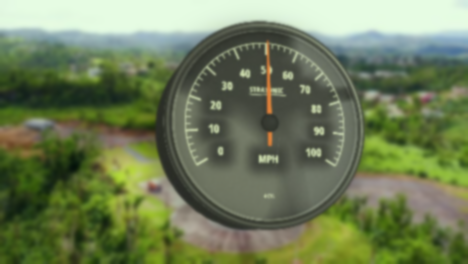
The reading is 50 mph
